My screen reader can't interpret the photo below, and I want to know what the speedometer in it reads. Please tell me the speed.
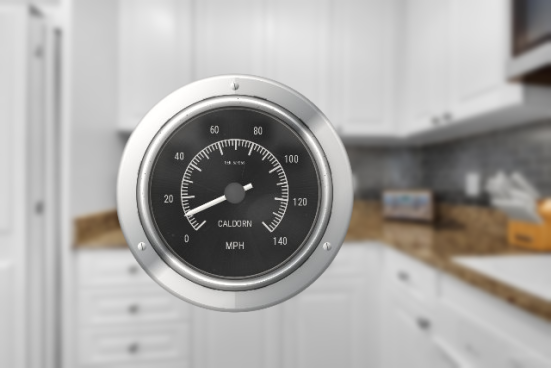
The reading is 10 mph
